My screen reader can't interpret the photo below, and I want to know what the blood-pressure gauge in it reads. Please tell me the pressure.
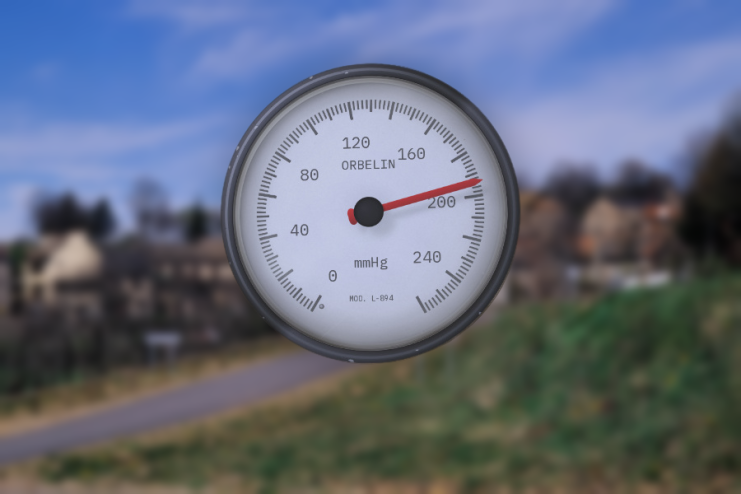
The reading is 194 mmHg
